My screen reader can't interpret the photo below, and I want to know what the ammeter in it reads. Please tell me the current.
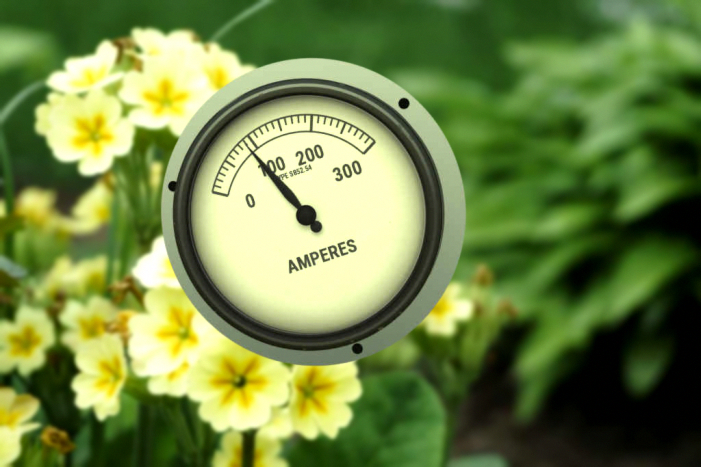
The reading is 90 A
